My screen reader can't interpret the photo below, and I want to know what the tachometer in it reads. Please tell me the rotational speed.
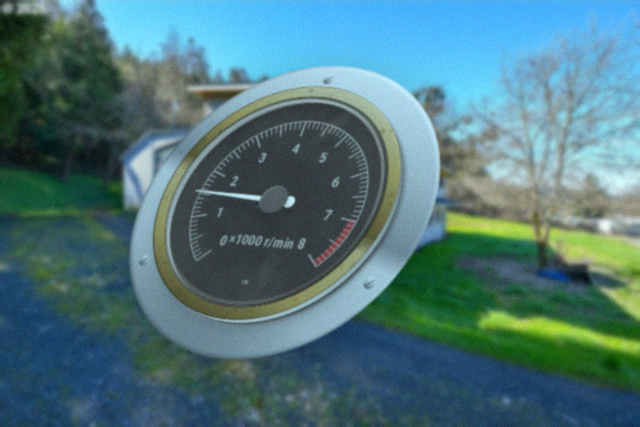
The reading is 1500 rpm
